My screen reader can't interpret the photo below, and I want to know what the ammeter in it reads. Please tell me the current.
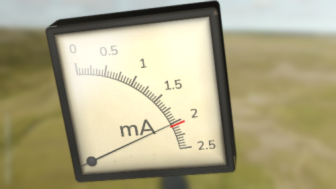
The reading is 2 mA
